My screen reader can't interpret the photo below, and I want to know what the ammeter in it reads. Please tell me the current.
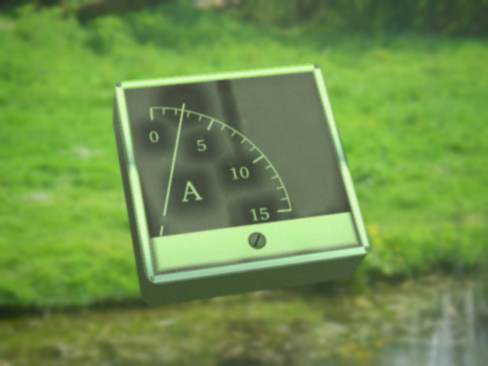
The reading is 2.5 A
